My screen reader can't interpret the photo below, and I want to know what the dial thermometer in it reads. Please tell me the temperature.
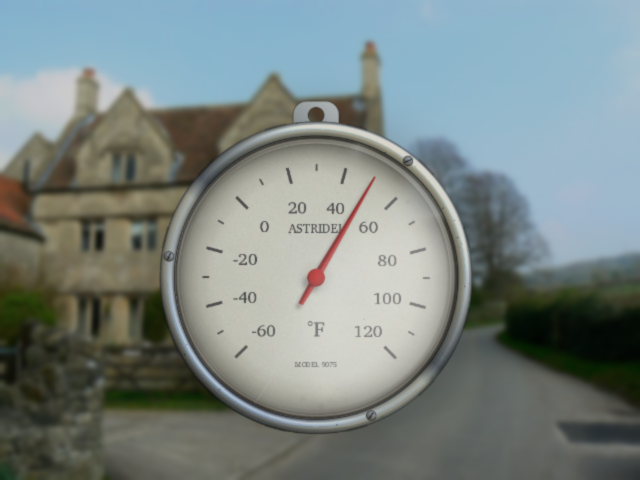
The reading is 50 °F
